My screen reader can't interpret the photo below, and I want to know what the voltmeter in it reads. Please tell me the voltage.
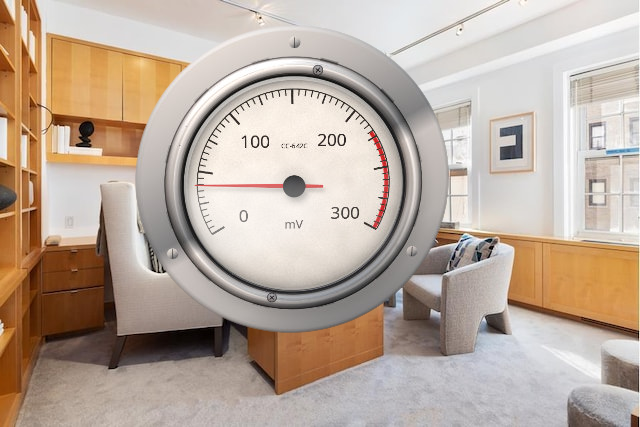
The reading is 40 mV
